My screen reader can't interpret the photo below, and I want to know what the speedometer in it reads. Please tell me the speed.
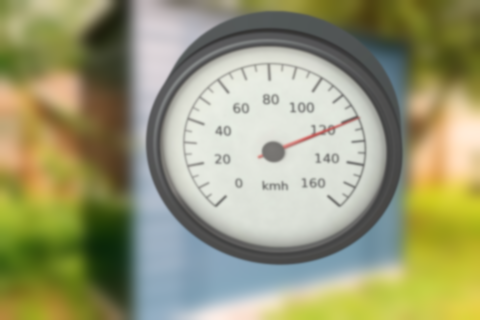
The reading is 120 km/h
